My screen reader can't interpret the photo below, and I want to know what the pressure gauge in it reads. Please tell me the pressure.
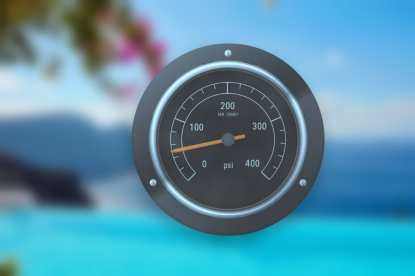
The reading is 50 psi
